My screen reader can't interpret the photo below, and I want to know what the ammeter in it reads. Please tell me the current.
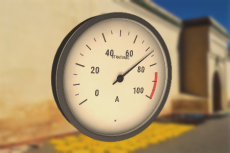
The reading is 72.5 A
